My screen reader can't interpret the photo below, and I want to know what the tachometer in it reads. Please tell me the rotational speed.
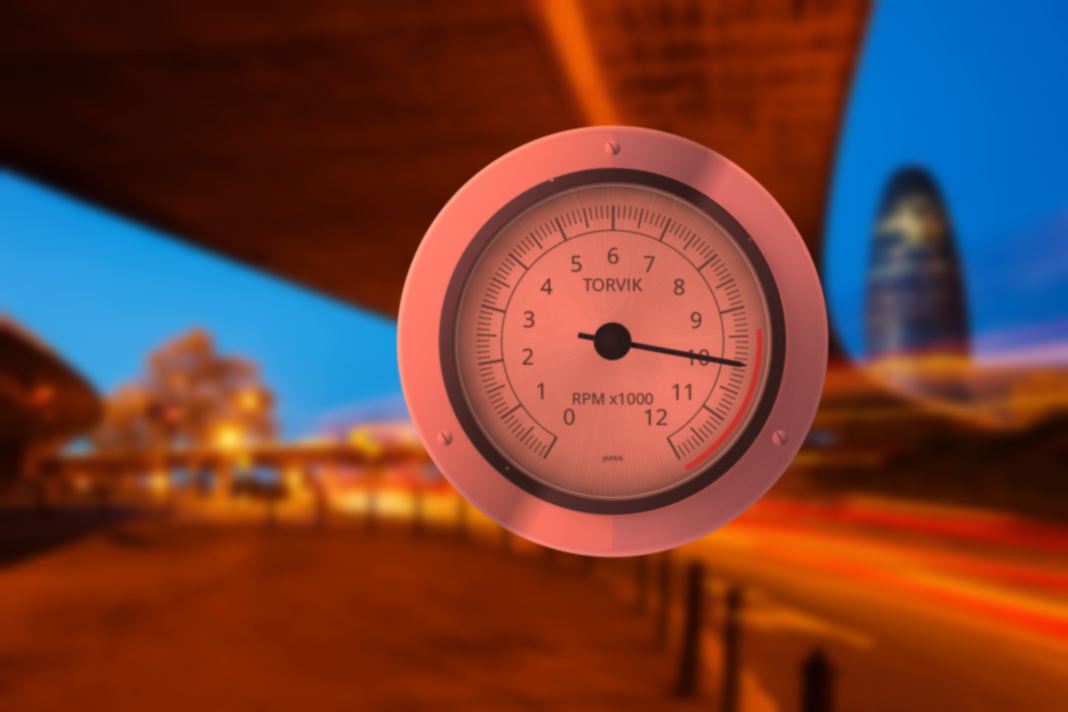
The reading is 10000 rpm
